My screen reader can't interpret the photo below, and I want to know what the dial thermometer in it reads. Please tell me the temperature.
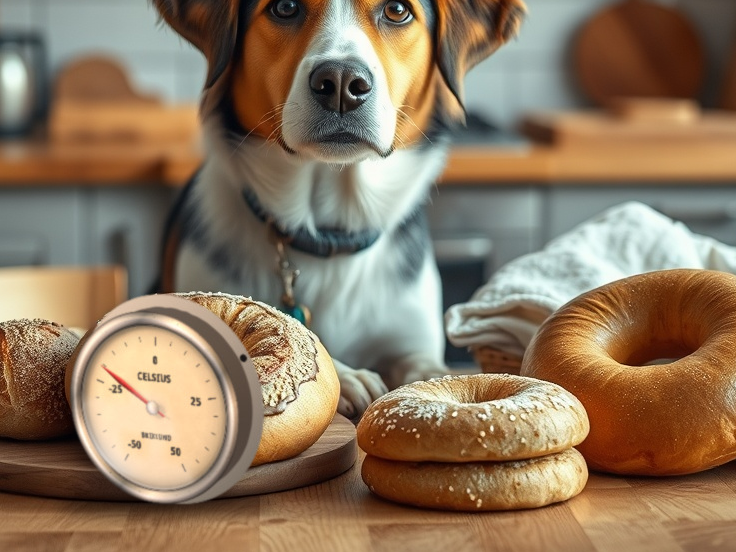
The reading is -20 °C
